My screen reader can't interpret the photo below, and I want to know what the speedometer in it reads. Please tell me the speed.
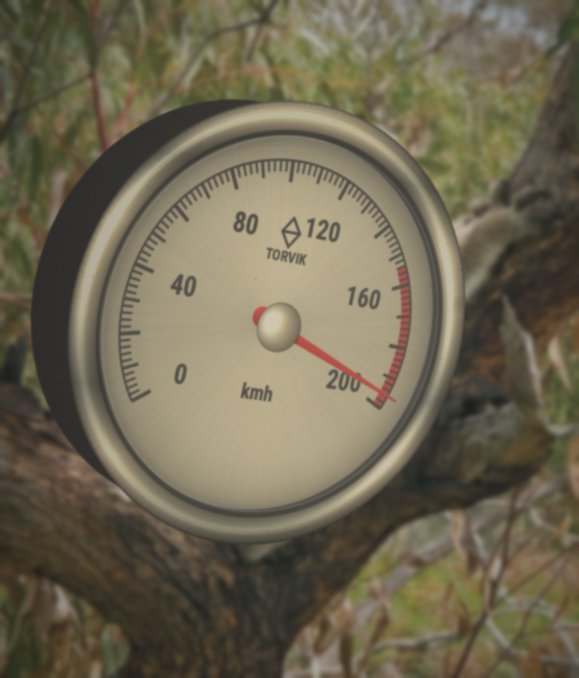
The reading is 196 km/h
